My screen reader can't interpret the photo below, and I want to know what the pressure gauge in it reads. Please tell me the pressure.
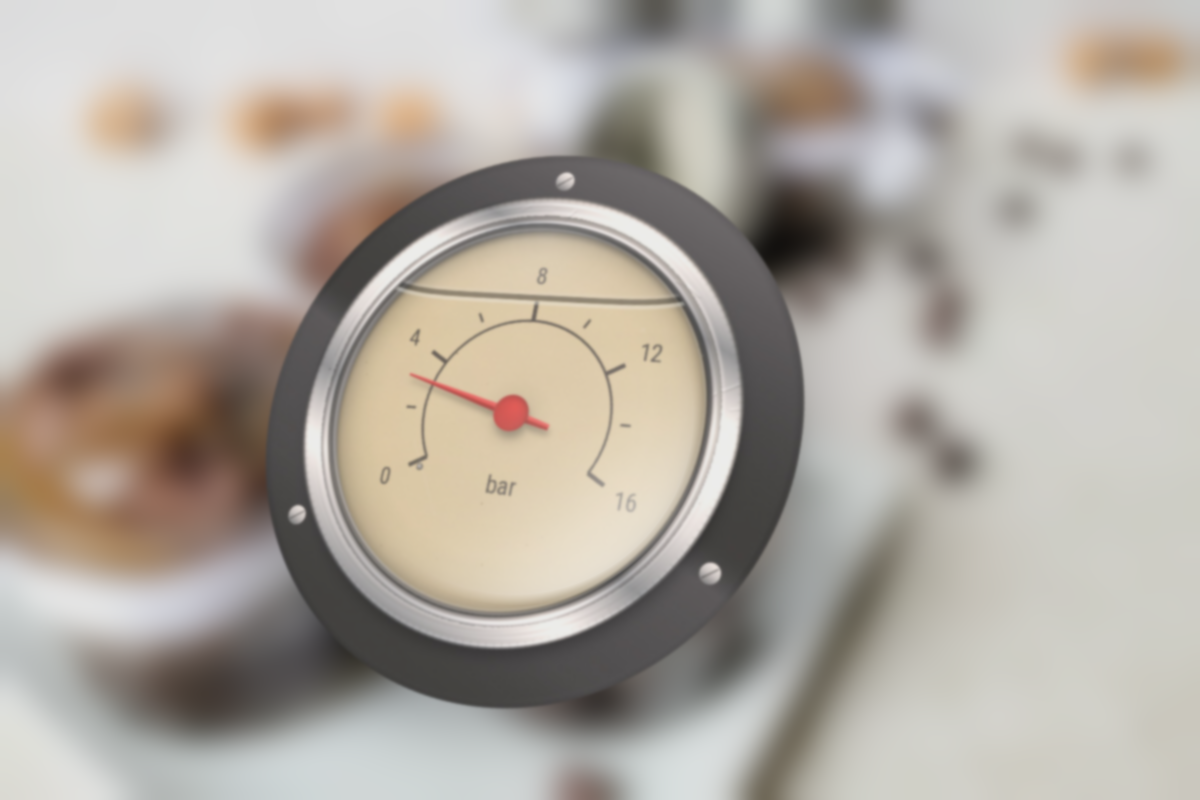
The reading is 3 bar
